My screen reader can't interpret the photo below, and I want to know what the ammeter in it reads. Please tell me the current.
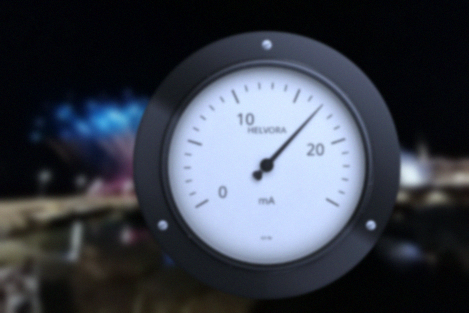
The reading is 17 mA
